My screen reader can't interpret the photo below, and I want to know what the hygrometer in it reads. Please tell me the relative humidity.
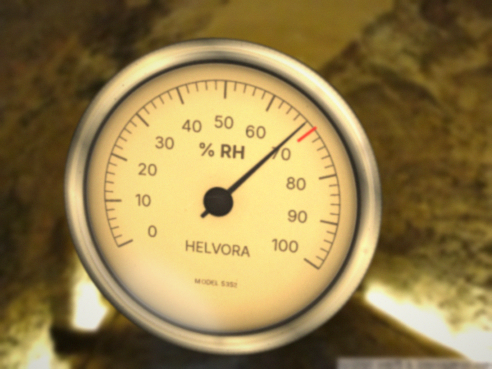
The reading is 68 %
